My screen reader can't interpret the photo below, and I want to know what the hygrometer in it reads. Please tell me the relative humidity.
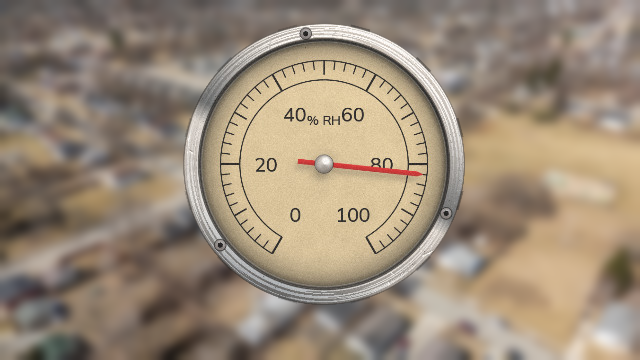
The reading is 82 %
